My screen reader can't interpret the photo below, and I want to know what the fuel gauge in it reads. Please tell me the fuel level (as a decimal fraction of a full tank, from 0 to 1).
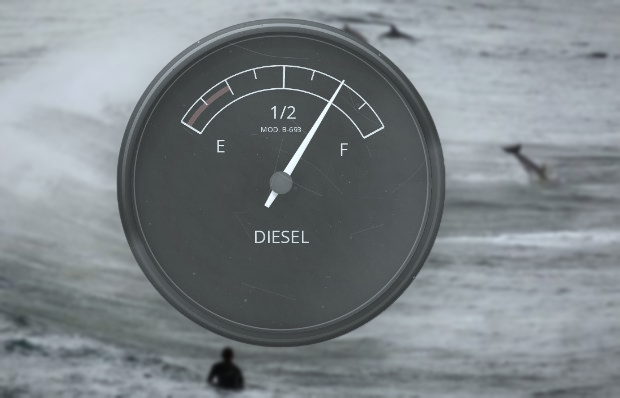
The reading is 0.75
